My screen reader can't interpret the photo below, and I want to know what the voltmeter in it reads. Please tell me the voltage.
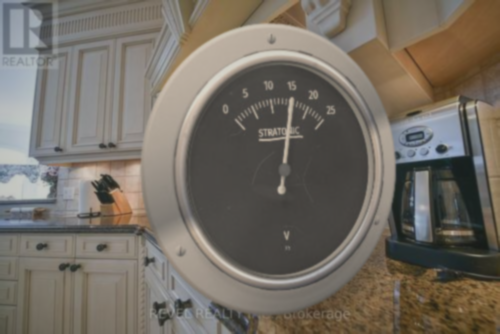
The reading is 15 V
